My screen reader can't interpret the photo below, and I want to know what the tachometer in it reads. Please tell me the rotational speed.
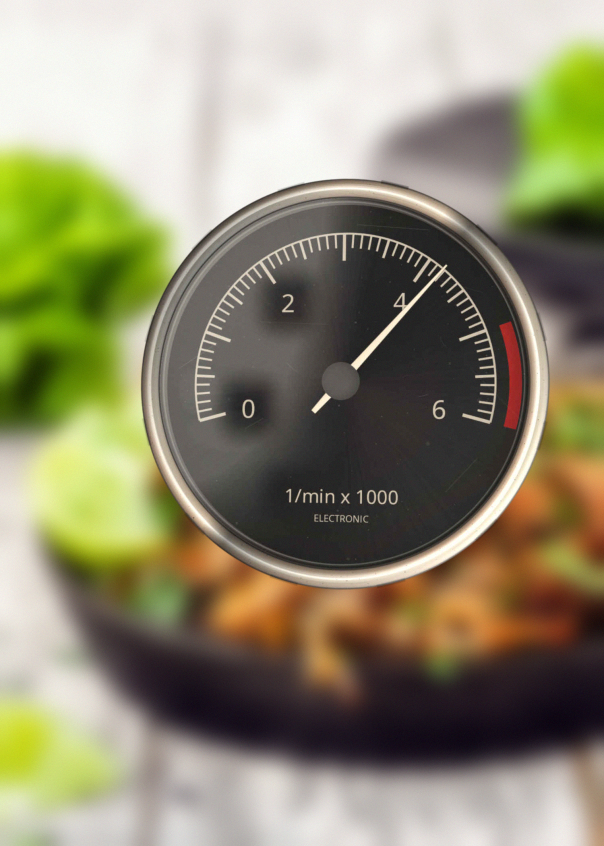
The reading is 4200 rpm
